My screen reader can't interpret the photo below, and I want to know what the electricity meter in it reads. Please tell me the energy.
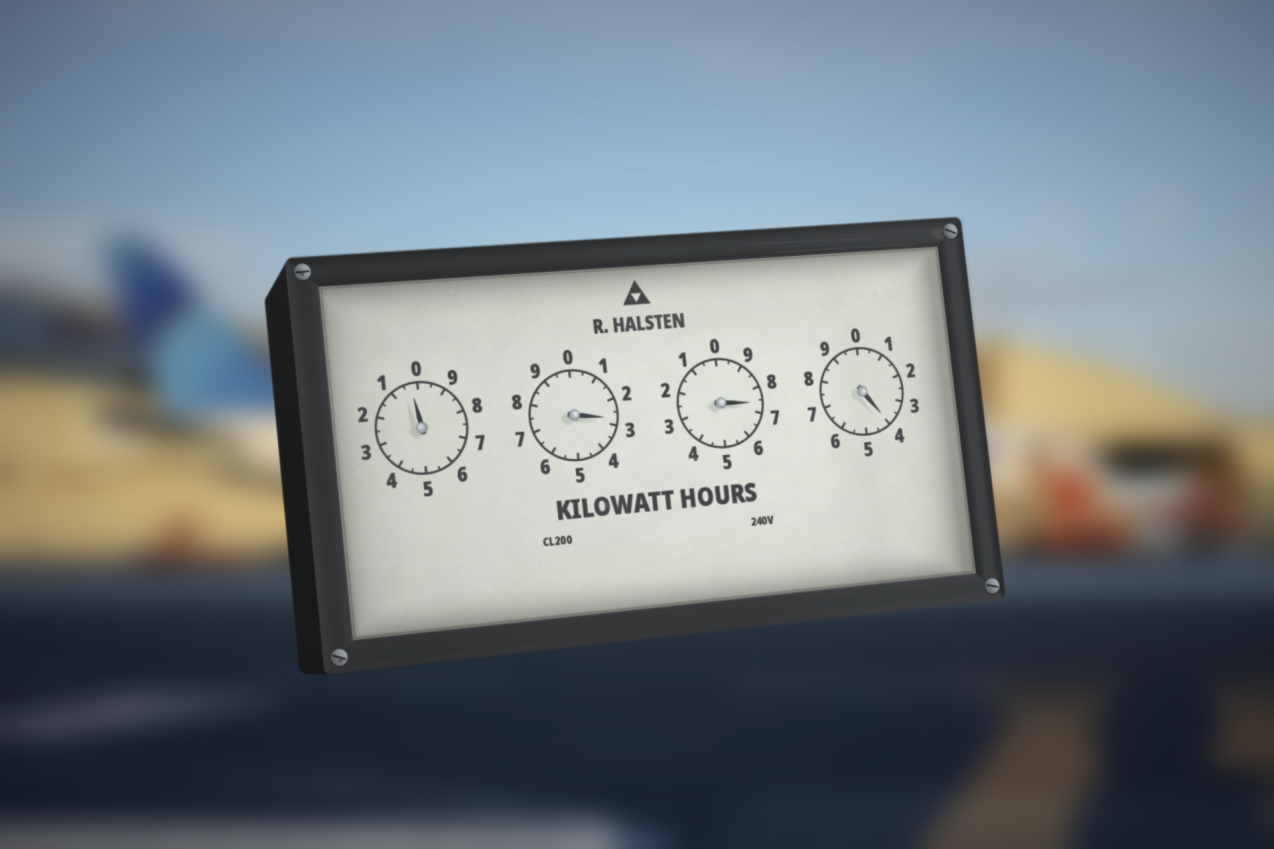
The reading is 274 kWh
